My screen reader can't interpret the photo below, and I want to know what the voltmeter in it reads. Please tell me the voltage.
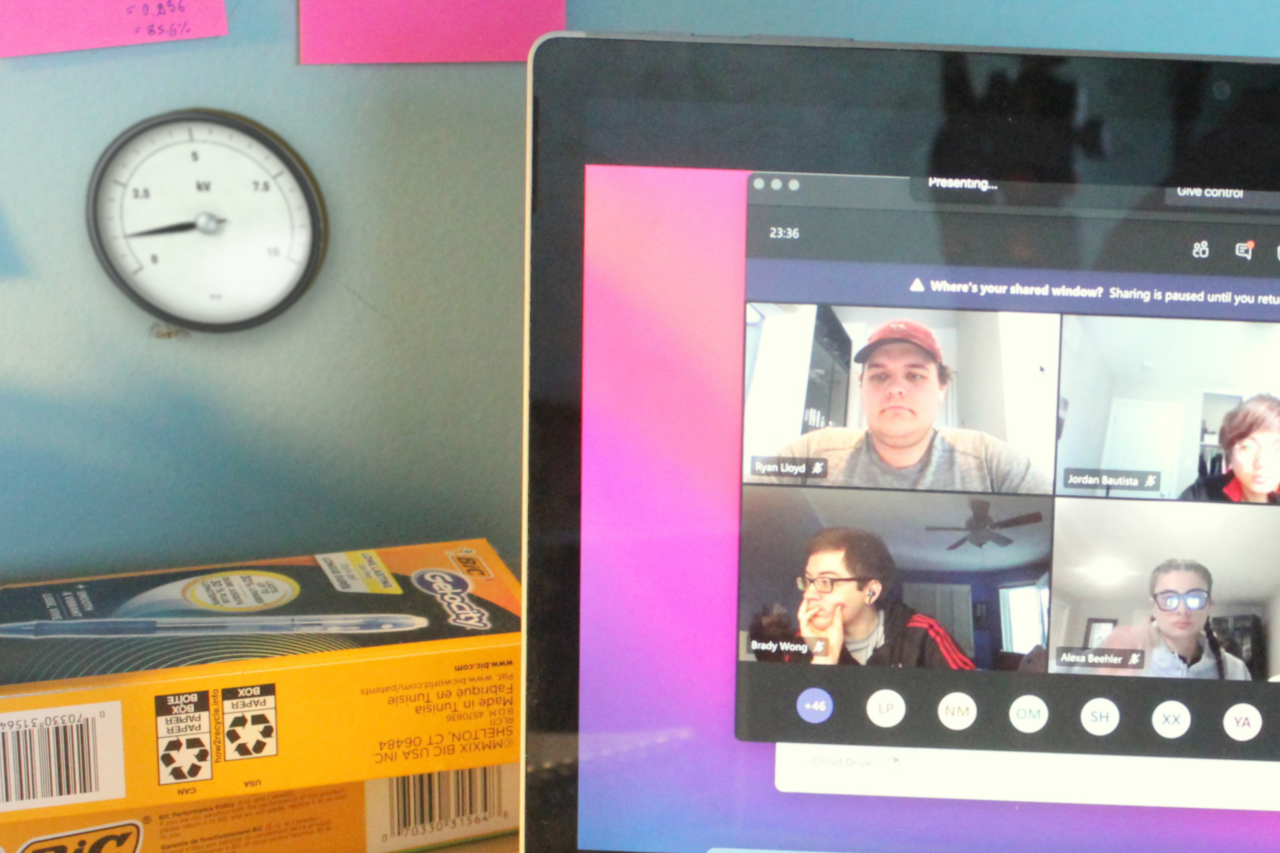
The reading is 1 kV
